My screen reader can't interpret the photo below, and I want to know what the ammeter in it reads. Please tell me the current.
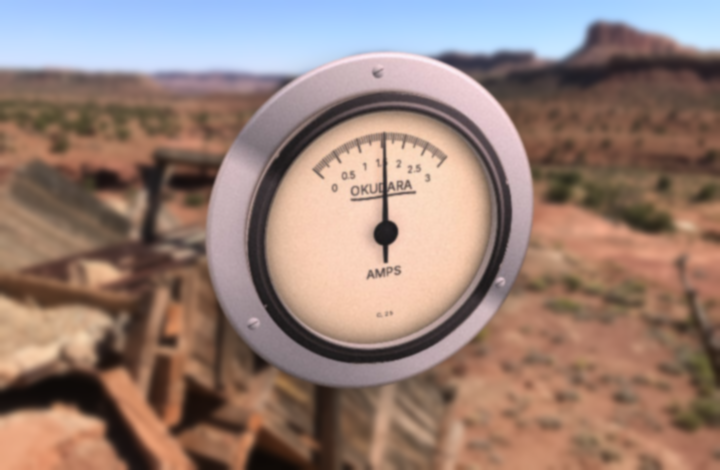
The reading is 1.5 A
